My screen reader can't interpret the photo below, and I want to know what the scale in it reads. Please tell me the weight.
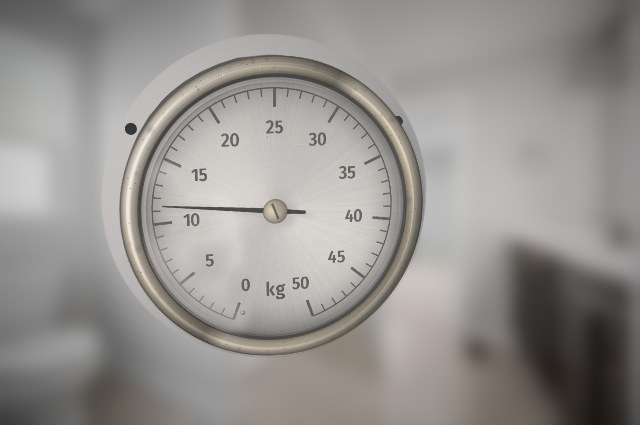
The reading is 11.5 kg
